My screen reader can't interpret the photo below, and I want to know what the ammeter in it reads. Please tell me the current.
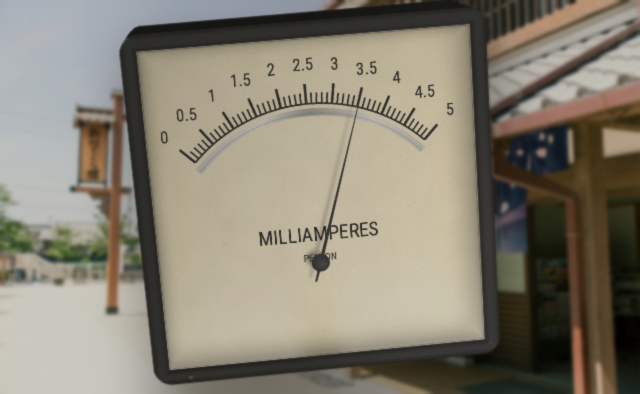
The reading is 3.5 mA
